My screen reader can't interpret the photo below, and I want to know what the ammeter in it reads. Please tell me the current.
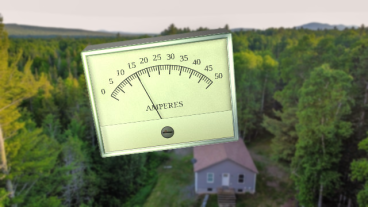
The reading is 15 A
